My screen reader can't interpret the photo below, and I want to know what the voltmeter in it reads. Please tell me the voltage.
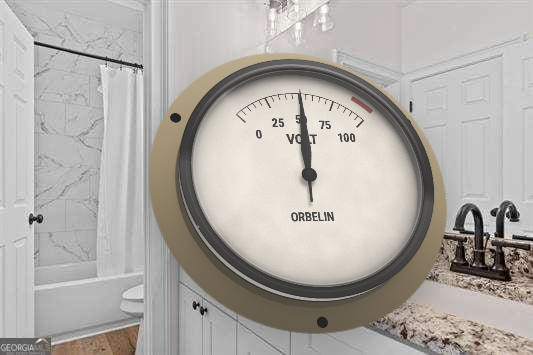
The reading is 50 V
